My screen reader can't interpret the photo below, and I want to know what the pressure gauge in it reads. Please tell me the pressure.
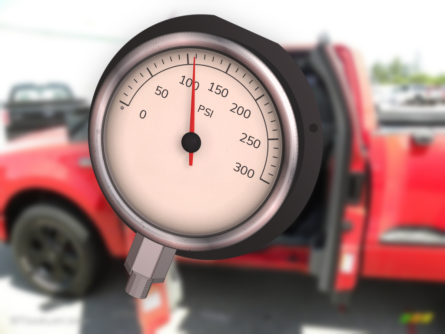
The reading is 110 psi
